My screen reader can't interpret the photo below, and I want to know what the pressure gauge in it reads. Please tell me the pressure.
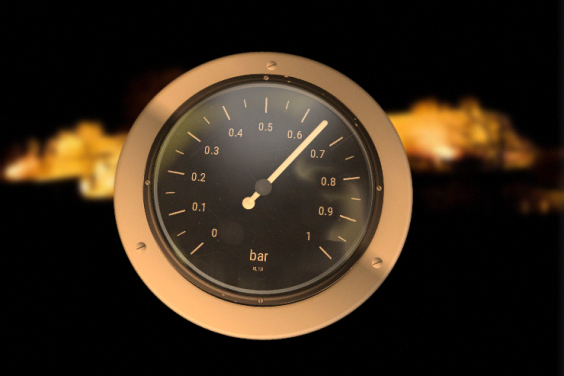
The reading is 0.65 bar
